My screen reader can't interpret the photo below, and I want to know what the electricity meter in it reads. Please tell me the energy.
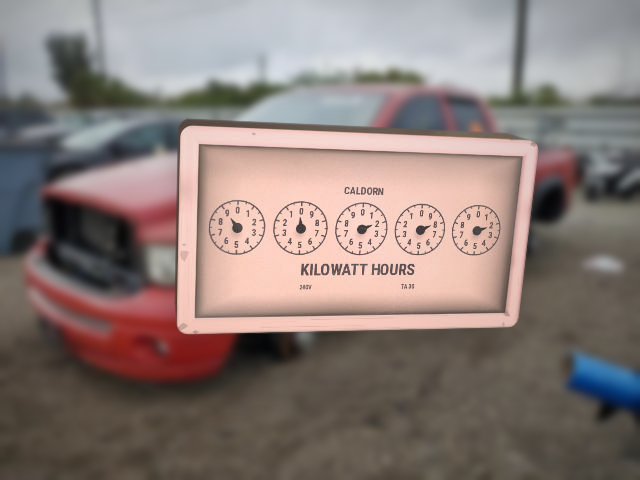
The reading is 90182 kWh
